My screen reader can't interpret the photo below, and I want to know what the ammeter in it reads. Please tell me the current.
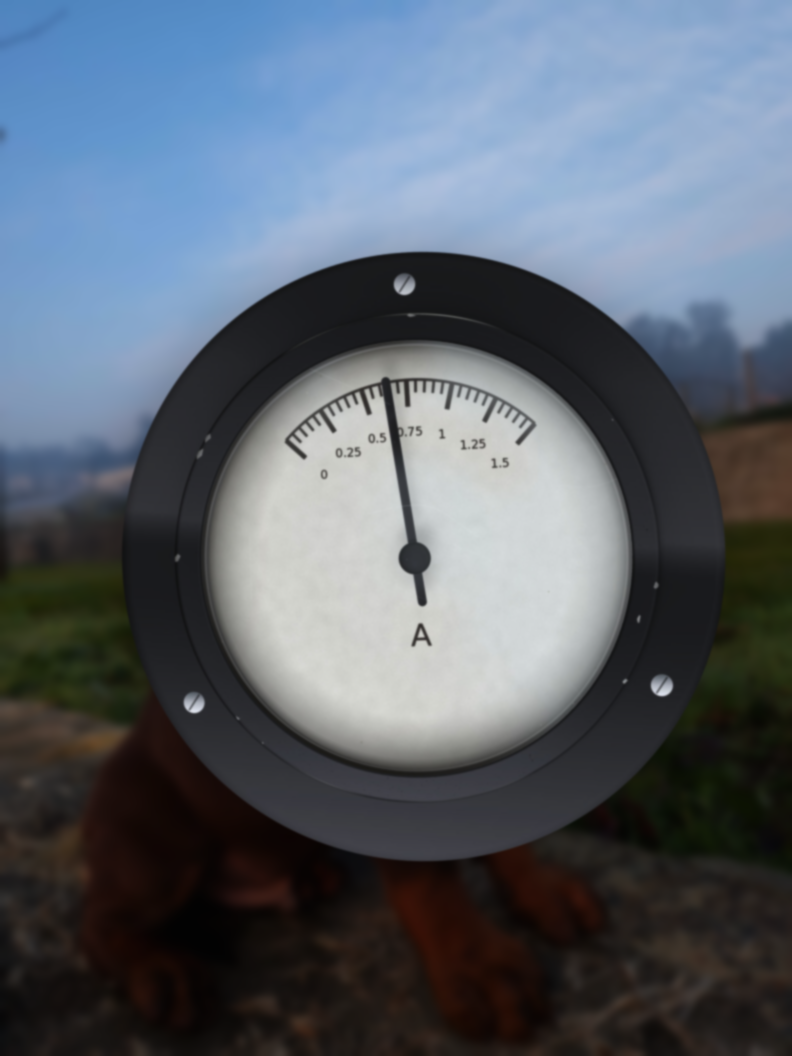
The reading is 0.65 A
